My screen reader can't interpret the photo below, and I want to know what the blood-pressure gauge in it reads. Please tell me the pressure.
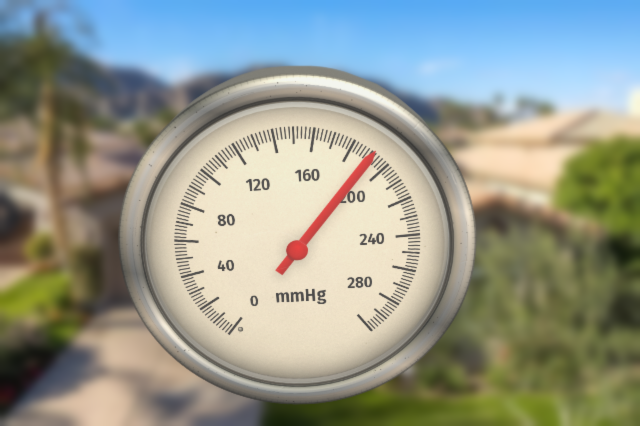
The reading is 190 mmHg
